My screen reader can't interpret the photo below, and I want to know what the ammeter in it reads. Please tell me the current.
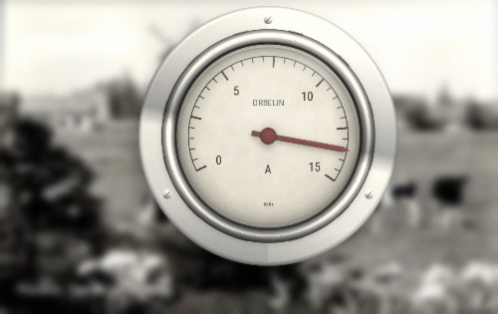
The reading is 13.5 A
